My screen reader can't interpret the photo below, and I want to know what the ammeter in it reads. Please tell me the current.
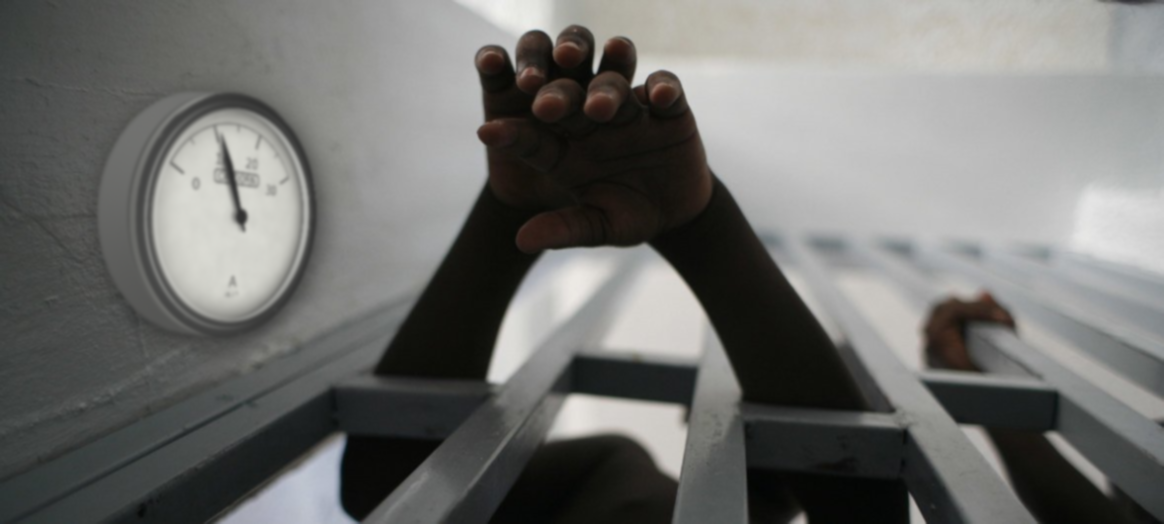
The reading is 10 A
